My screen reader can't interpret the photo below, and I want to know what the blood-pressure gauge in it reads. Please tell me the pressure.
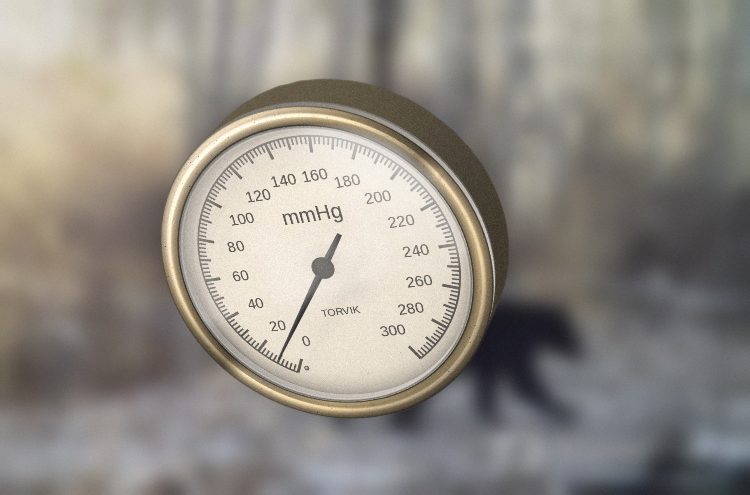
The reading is 10 mmHg
